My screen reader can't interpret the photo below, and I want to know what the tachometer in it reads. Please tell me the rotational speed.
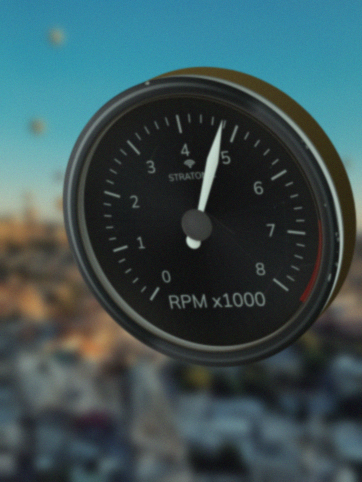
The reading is 4800 rpm
